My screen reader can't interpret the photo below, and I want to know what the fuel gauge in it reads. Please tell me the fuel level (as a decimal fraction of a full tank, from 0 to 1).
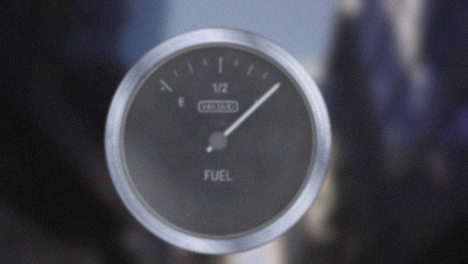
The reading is 1
